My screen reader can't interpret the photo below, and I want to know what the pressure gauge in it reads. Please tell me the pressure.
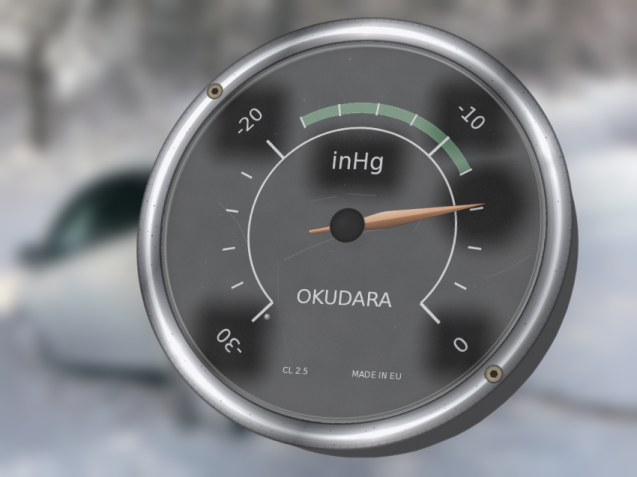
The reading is -6 inHg
